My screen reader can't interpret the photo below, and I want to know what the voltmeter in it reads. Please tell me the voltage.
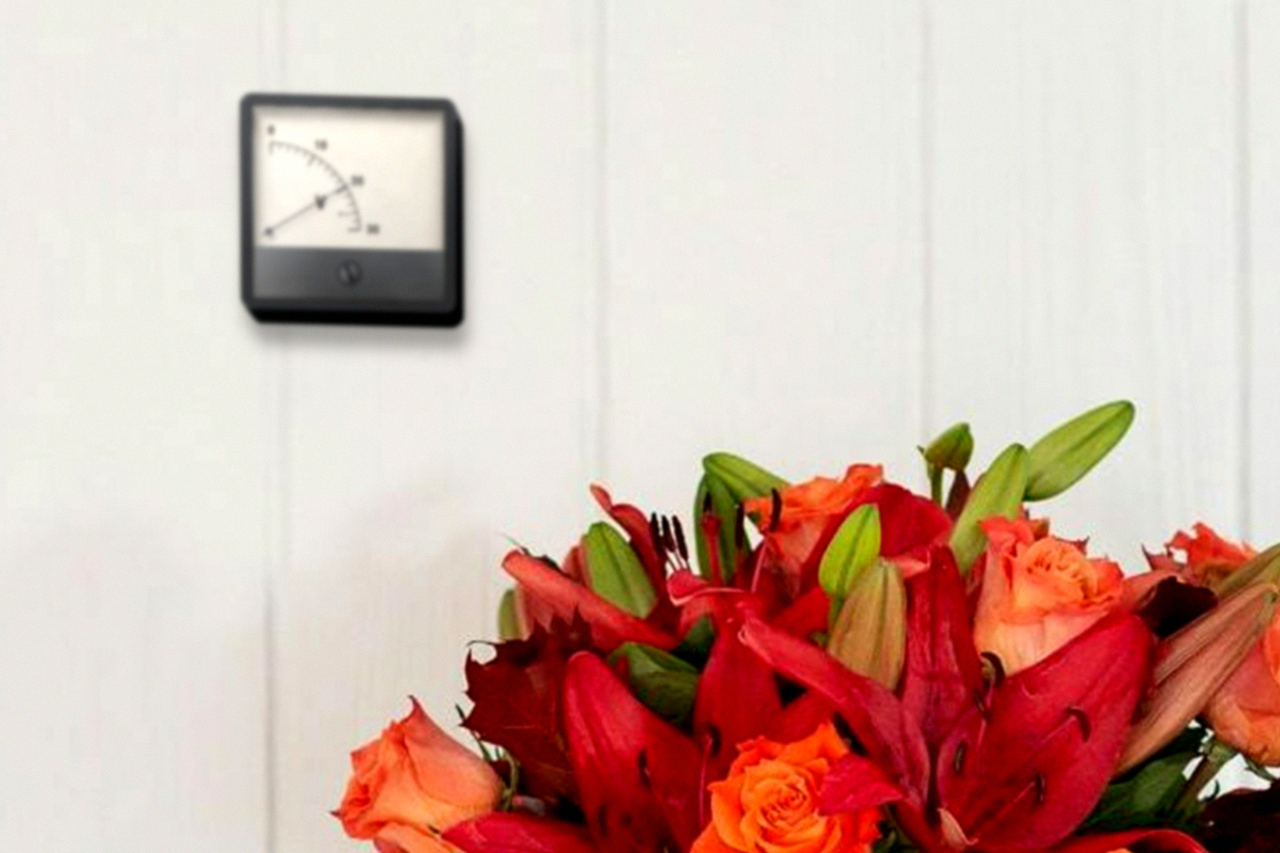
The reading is 20 V
